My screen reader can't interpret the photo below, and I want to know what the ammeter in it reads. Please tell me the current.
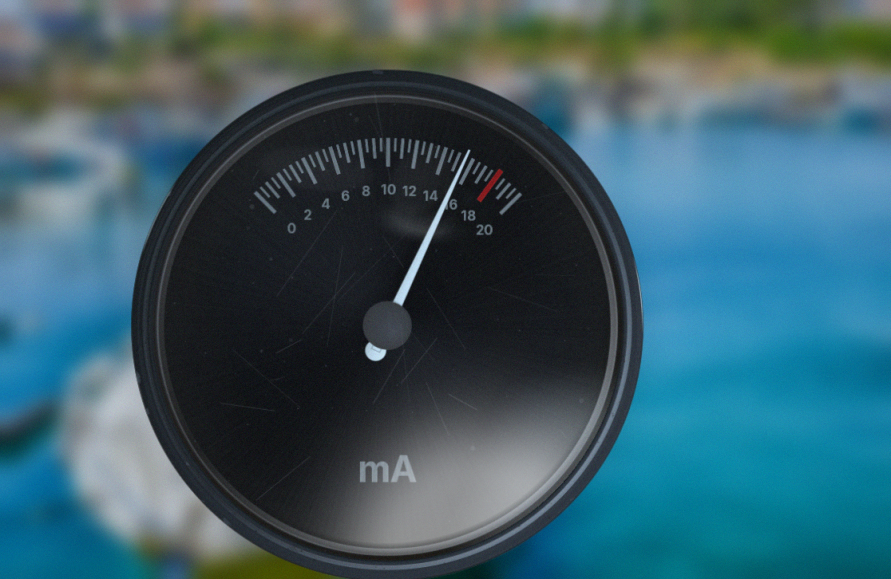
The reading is 15.5 mA
